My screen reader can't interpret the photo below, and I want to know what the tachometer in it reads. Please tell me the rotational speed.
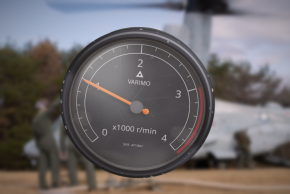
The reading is 1000 rpm
